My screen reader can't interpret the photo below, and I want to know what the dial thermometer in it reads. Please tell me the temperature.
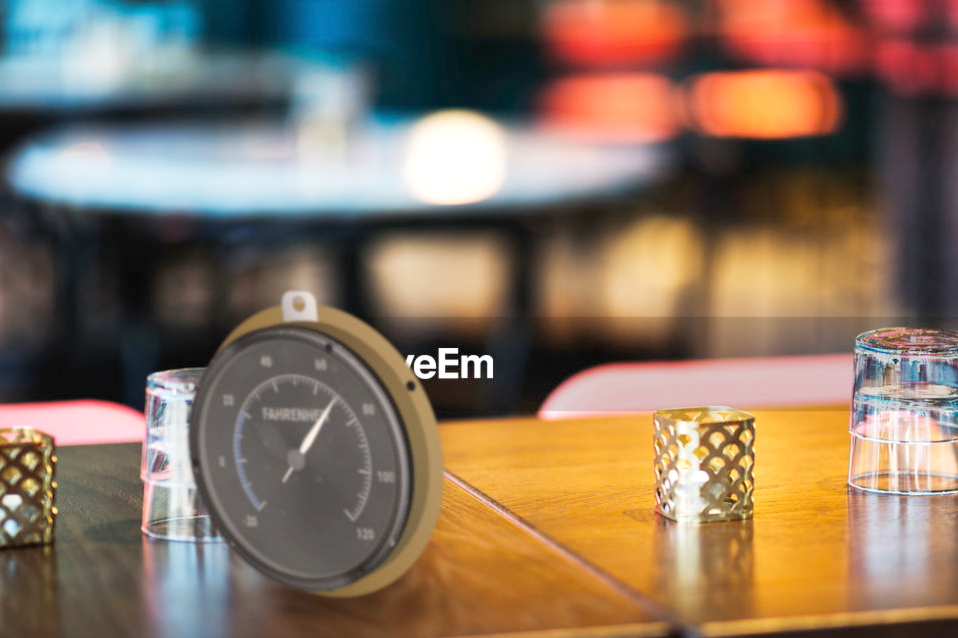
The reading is 70 °F
